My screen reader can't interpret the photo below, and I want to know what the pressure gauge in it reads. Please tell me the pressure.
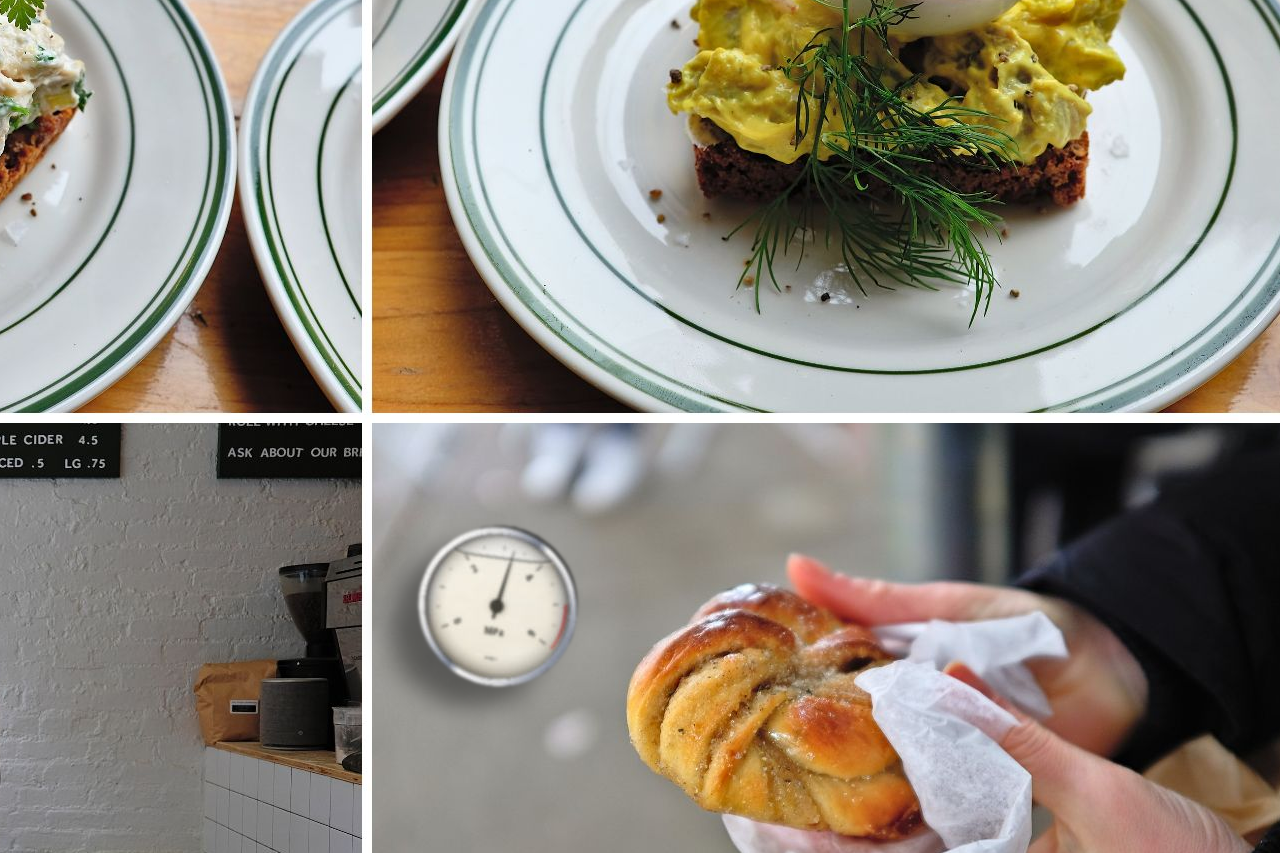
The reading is 3.25 MPa
